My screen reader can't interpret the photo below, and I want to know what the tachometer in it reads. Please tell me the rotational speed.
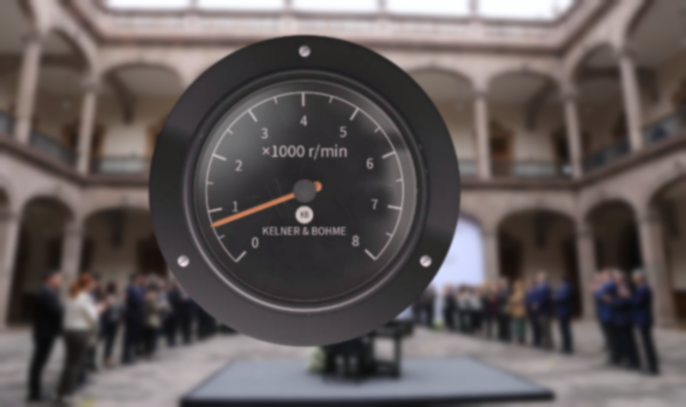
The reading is 750 rpm
